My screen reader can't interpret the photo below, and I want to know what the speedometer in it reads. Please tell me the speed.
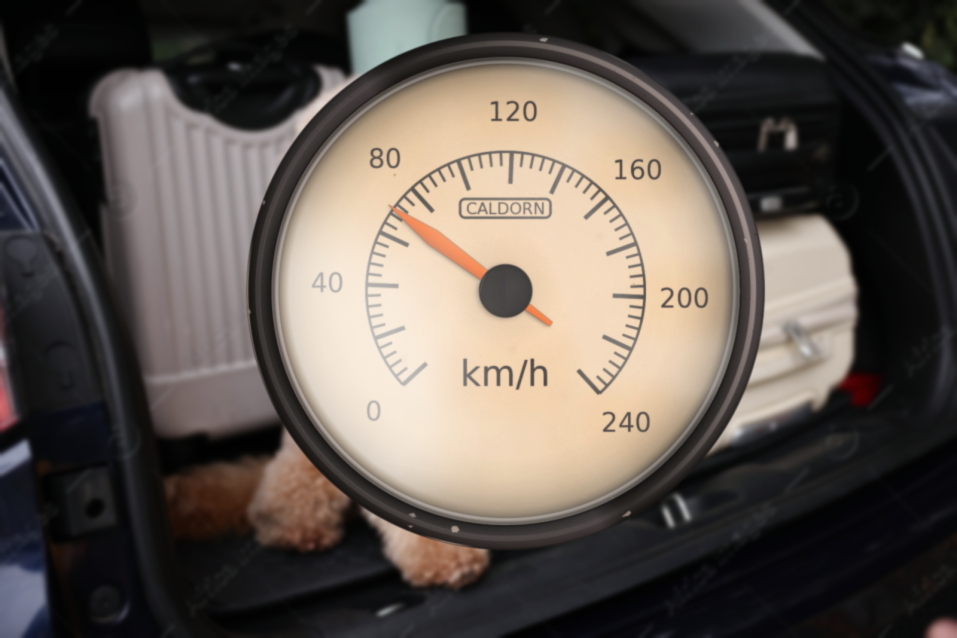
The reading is 70 km/h
